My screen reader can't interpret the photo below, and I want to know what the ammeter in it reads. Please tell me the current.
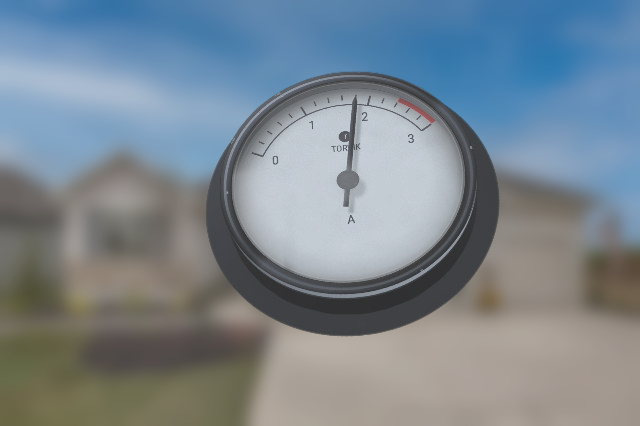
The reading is 1.8 A
